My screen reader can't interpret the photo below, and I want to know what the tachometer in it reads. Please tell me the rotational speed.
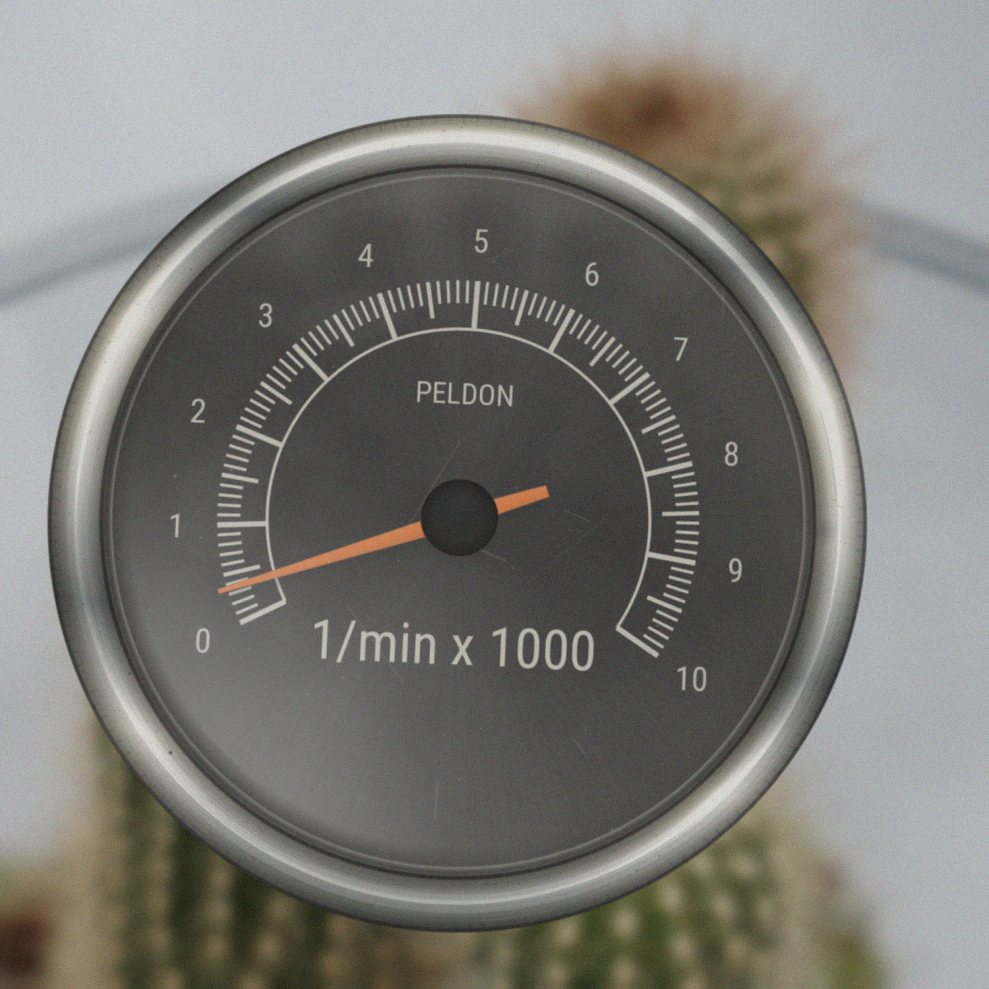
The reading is 350 rpm
